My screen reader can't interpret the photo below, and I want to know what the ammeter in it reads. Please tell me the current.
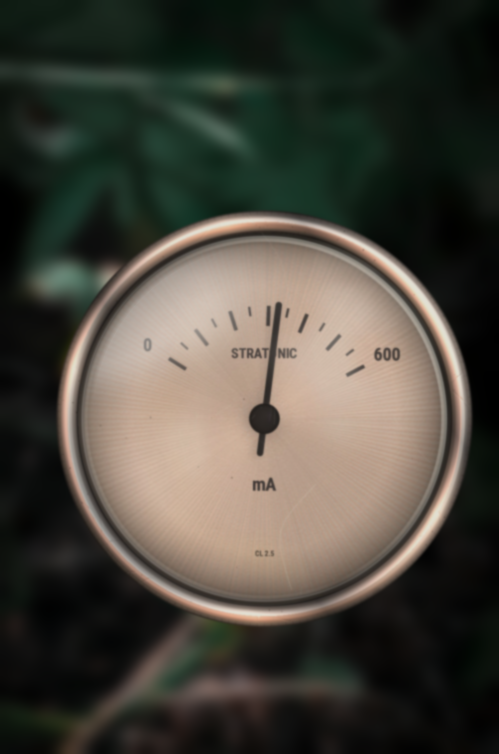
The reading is 325 mA
